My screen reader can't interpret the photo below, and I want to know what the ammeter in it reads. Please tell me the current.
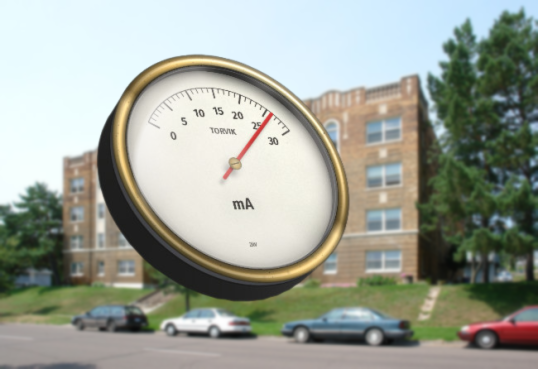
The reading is 26 mA
